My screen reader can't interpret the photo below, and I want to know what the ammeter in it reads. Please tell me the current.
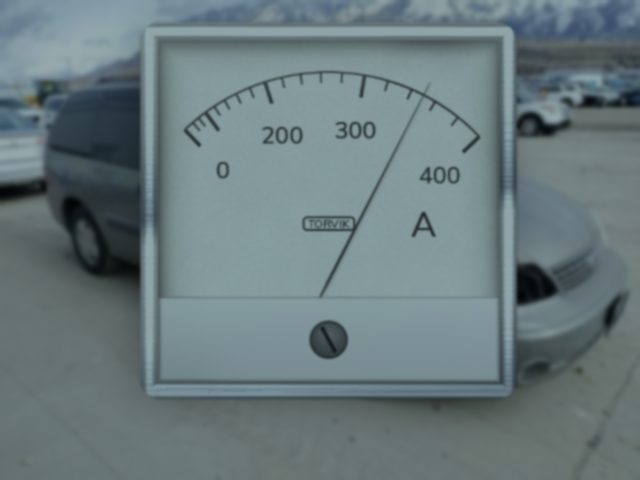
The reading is 350 A
